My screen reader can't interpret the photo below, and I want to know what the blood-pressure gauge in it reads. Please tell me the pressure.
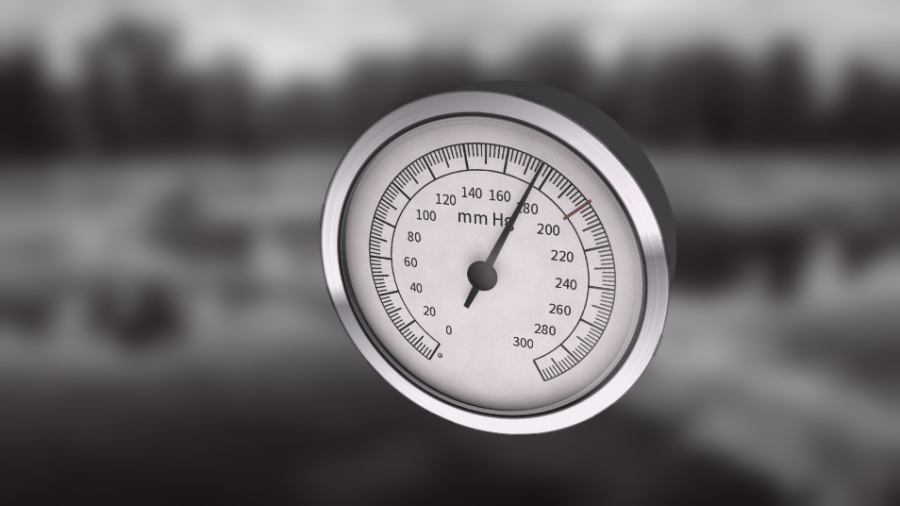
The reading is 176 mmHg
